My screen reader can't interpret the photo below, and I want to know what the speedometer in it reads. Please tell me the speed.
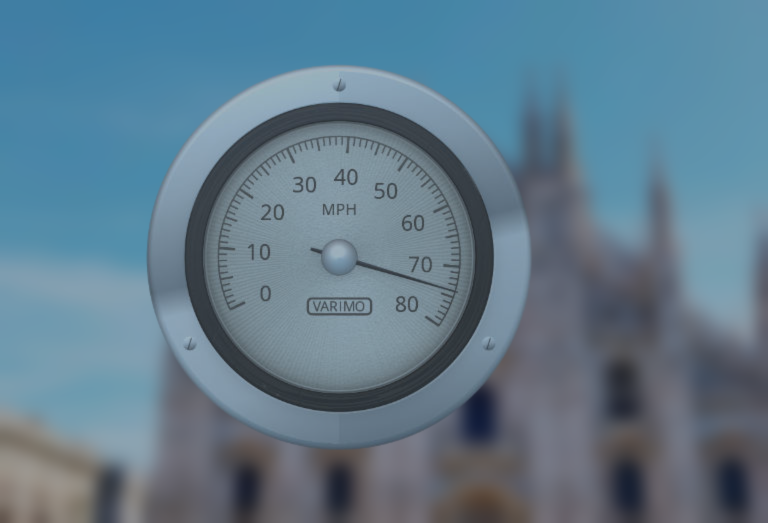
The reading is 74 mph
